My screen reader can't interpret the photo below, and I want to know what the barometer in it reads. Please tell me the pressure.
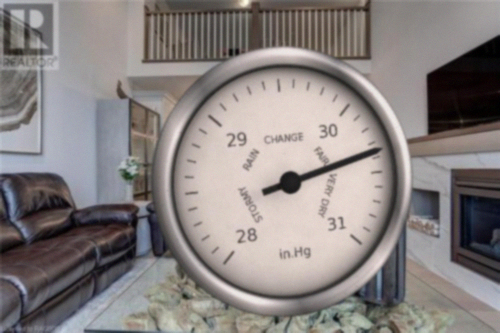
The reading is 30.35 inHg
